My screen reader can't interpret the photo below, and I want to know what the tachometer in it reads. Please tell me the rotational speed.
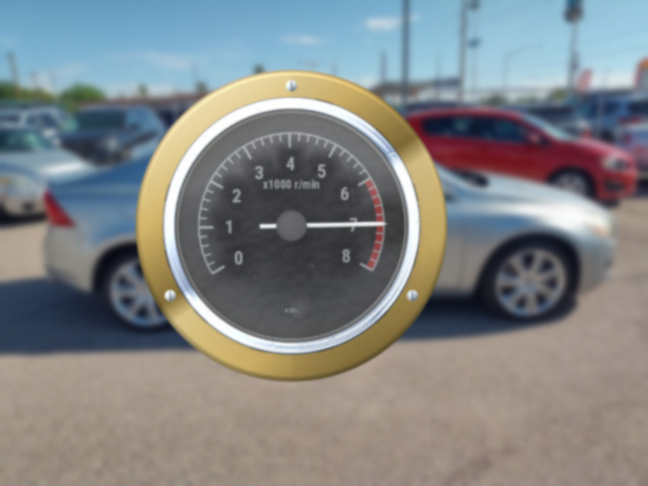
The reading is 7000 rpm
